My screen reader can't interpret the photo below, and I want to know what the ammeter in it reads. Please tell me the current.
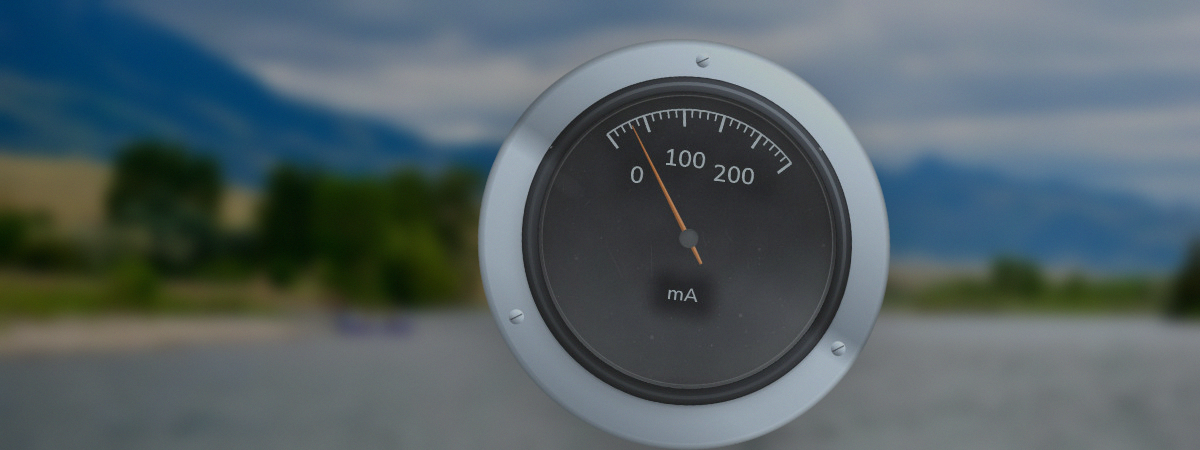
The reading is 30 mA
